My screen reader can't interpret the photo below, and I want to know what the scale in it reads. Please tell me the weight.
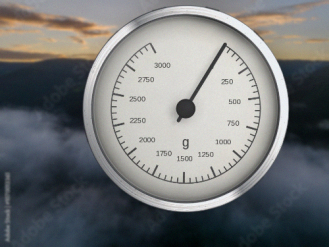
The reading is 0 g
